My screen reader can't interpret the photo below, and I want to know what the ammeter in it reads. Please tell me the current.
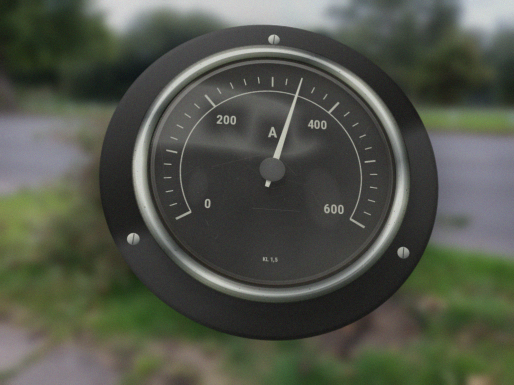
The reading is 340 A
